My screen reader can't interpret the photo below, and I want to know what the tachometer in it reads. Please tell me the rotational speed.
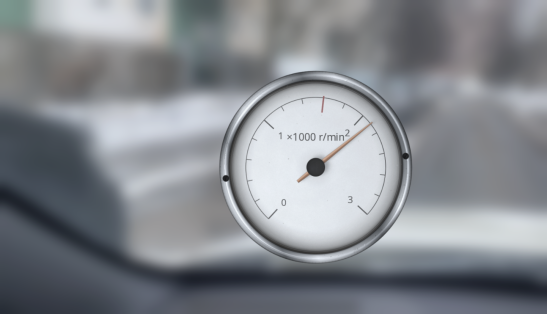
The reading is 2100 rpm
